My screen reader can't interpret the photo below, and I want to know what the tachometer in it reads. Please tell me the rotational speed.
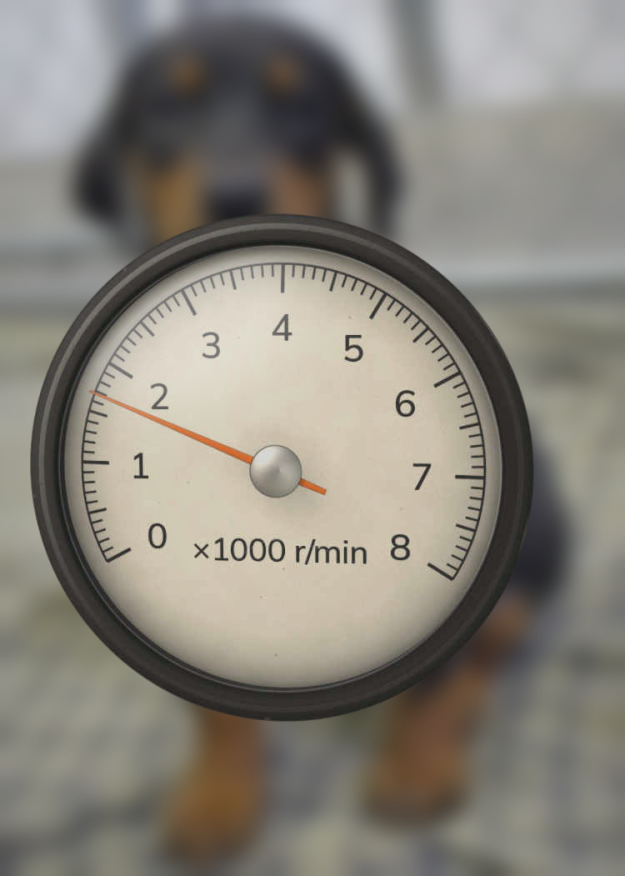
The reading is 1700 rpm
